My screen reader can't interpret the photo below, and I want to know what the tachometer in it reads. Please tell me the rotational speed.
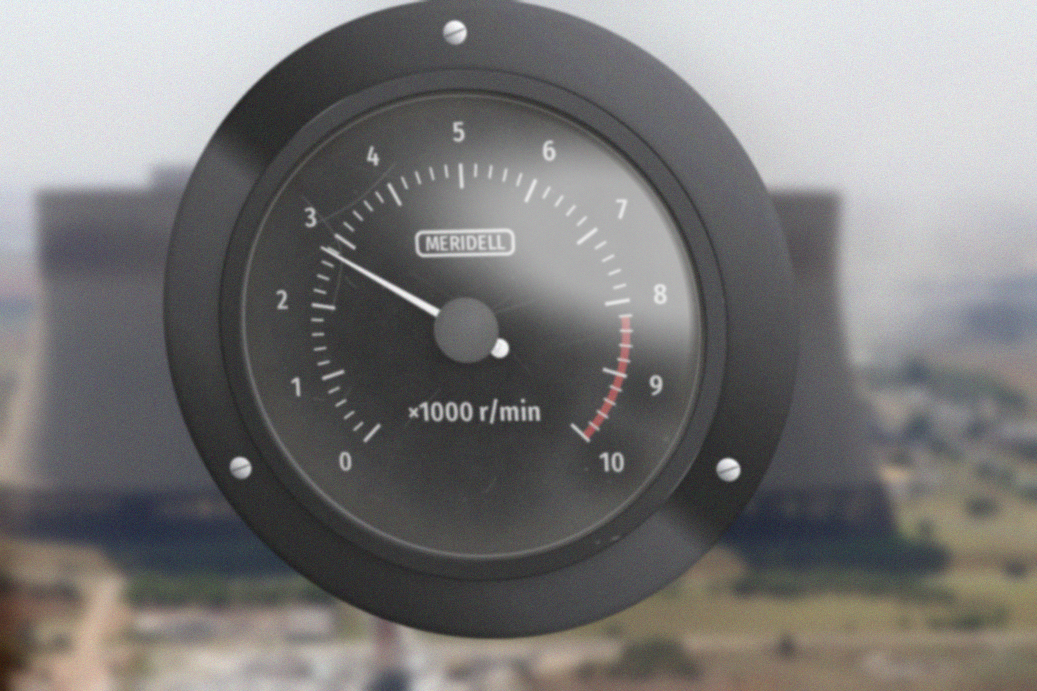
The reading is 2800 rpm
